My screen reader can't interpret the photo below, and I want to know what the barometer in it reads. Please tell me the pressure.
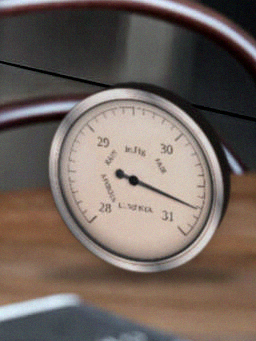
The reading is 30.7 inHg
